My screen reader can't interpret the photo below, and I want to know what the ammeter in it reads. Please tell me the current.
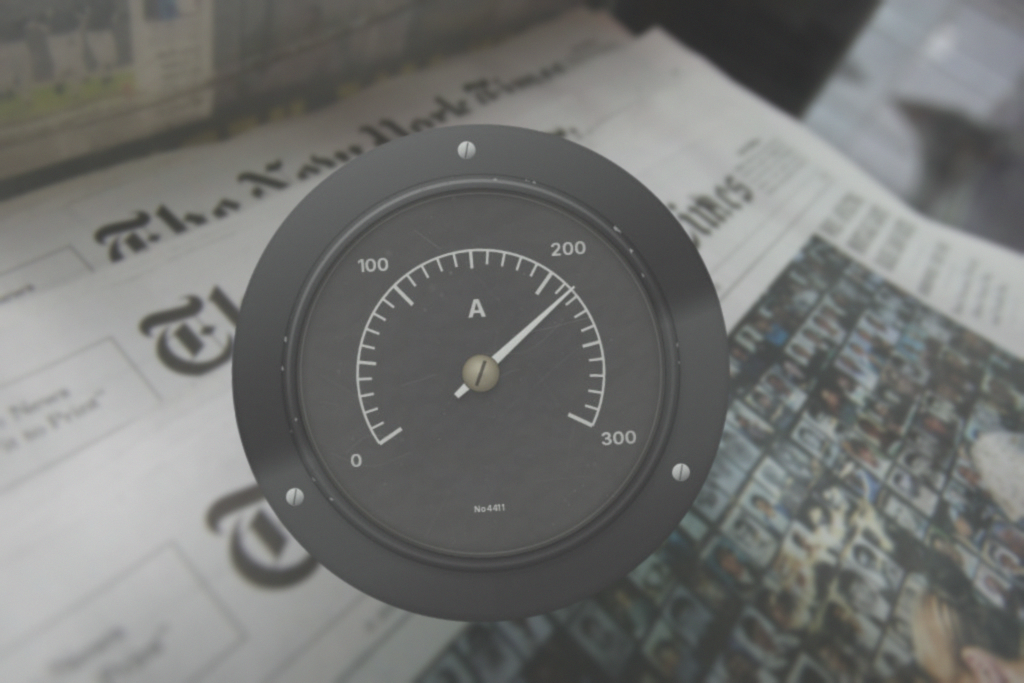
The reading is 215 A
